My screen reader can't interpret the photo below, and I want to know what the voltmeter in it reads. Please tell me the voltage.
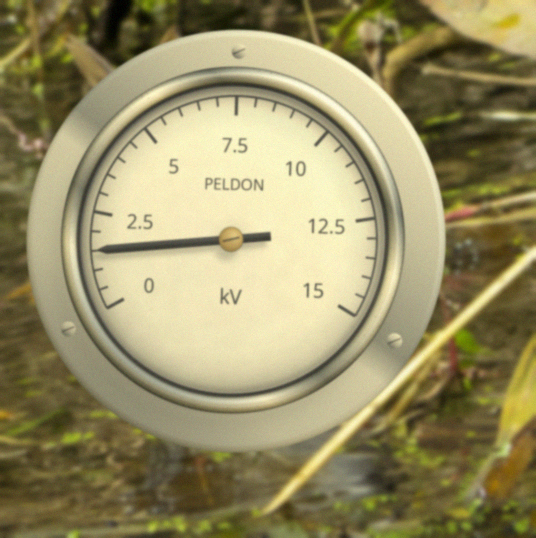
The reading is 1.5 kV
